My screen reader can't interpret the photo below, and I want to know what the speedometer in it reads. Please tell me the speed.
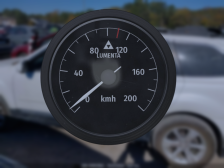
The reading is 5 km/h
